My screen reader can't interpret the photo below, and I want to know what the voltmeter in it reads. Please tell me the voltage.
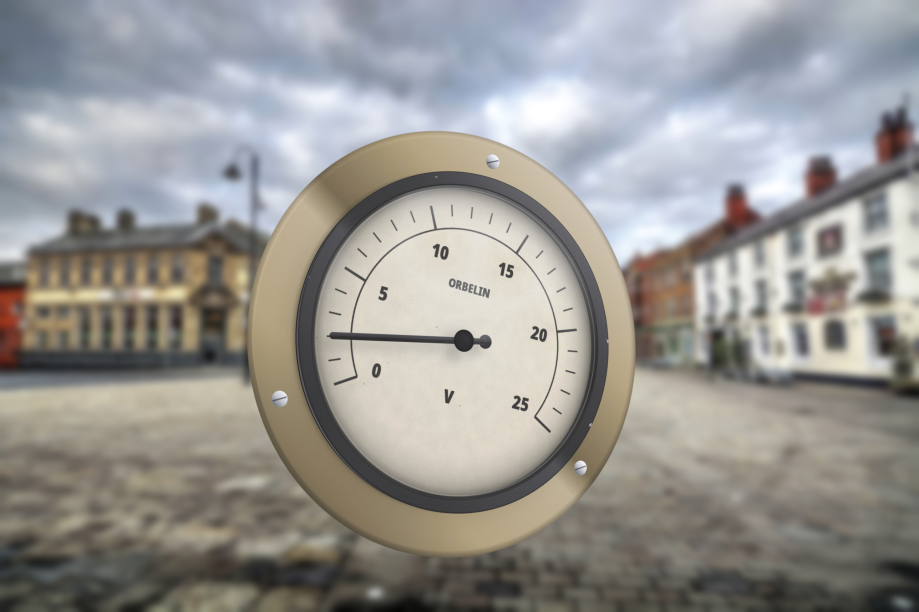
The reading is 2 V
